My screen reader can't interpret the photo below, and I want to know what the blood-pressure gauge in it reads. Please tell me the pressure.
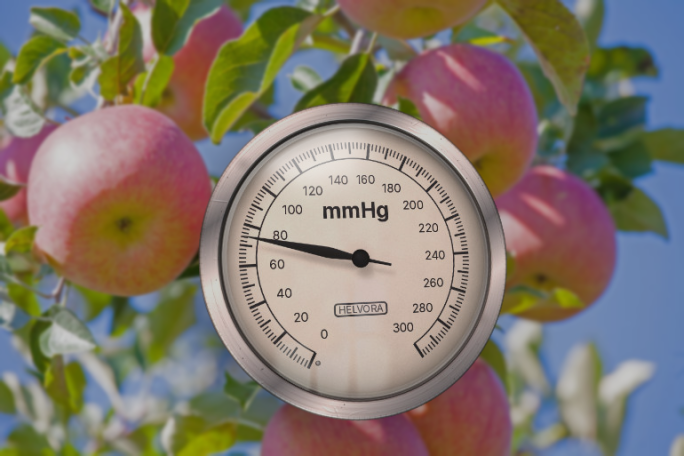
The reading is 74 mmHg
